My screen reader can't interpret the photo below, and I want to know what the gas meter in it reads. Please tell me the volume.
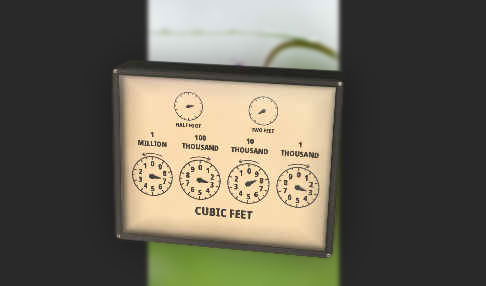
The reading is 728300 ft³
